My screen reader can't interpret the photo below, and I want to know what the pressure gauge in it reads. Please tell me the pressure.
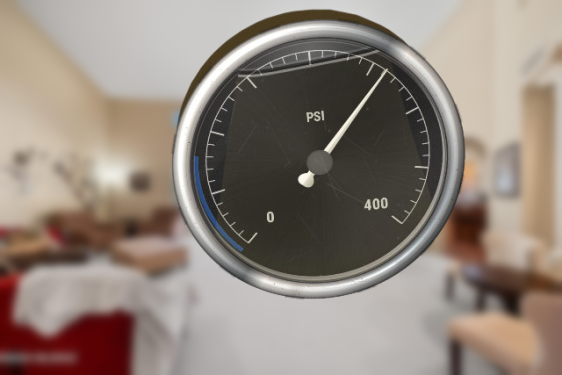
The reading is 260 psi
